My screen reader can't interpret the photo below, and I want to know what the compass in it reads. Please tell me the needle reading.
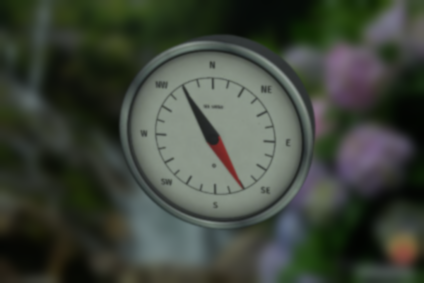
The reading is 150 °
